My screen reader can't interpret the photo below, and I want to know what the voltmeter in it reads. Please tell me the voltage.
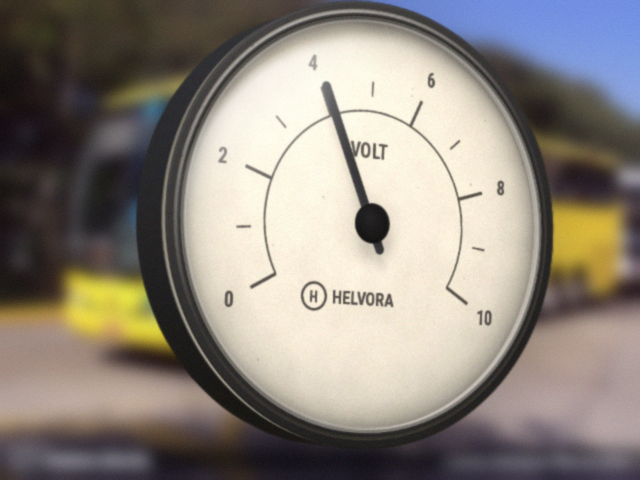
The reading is 4 V
